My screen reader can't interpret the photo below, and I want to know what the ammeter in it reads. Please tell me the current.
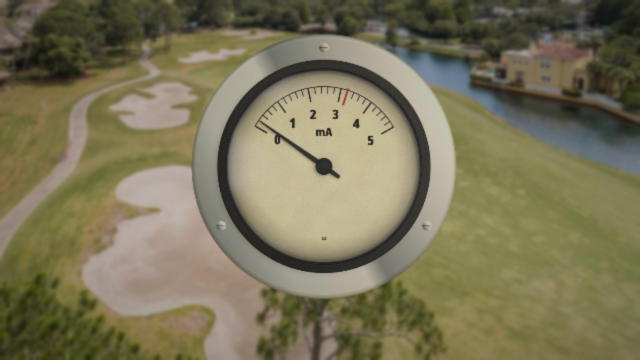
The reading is 0.2 mA
